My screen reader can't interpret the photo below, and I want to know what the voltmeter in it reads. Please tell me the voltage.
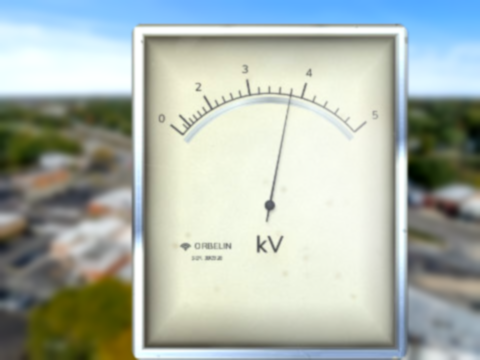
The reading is 3.8 kV
